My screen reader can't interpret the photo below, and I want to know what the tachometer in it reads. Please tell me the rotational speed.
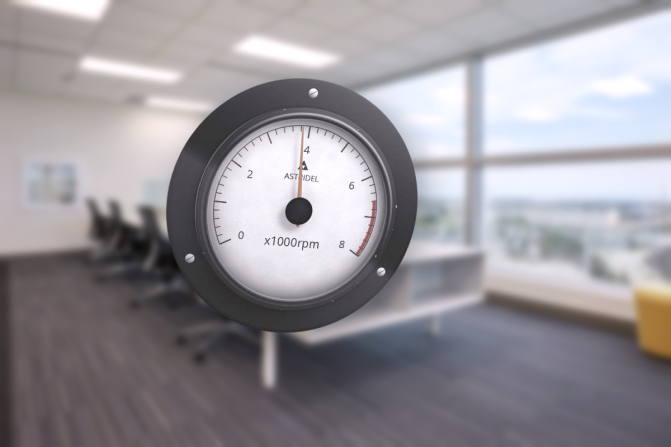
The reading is 3800 rpm
